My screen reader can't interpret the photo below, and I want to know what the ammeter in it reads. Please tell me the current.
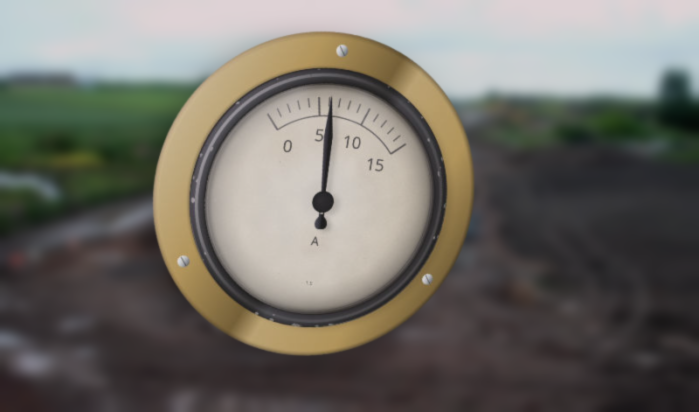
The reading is 6 A
